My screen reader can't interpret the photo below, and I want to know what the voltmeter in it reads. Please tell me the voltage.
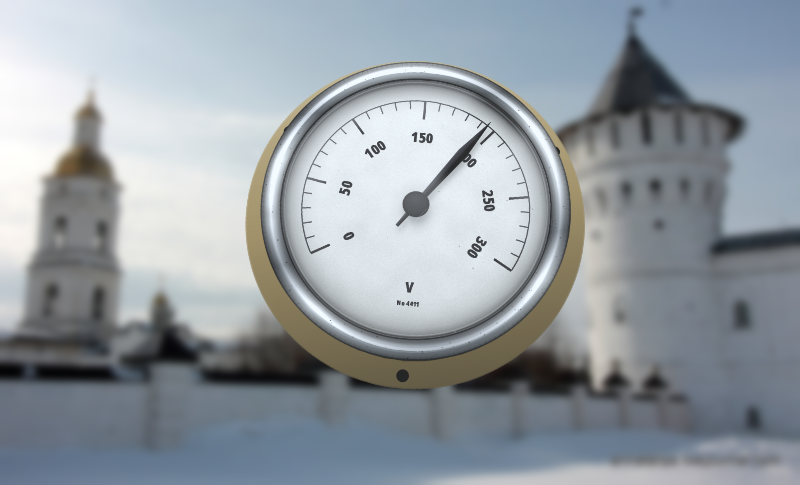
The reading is 195 V
